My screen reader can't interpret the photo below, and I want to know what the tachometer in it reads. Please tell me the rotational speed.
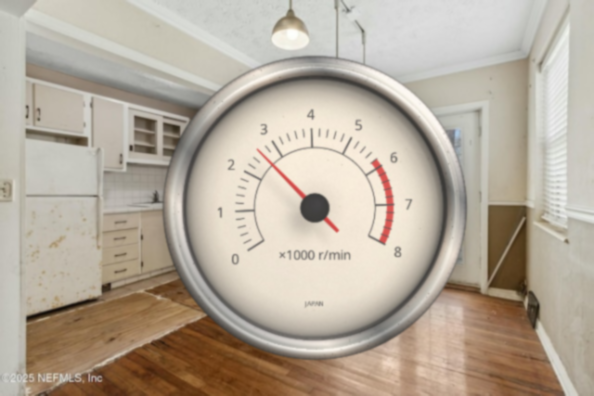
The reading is 2600 rpm
